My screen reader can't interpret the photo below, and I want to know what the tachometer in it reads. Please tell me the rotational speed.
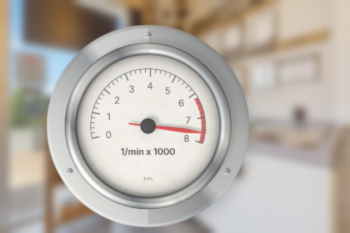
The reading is 7600 rpm
